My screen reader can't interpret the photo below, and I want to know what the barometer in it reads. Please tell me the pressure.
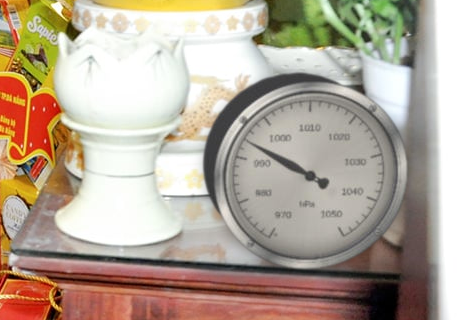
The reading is 994 hPa
